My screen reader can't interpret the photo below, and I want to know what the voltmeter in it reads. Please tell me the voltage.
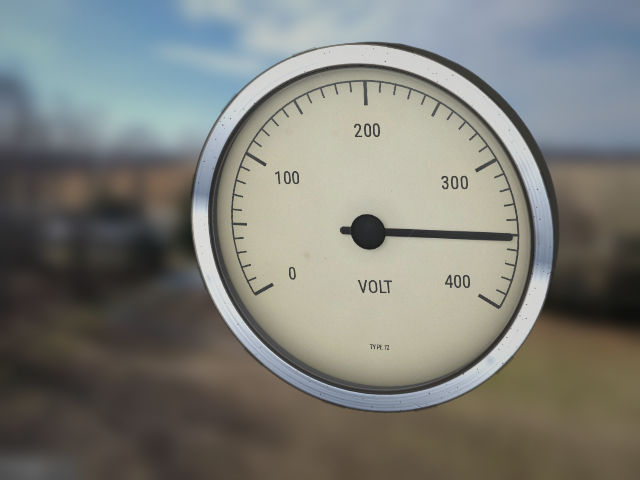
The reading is 350 V
